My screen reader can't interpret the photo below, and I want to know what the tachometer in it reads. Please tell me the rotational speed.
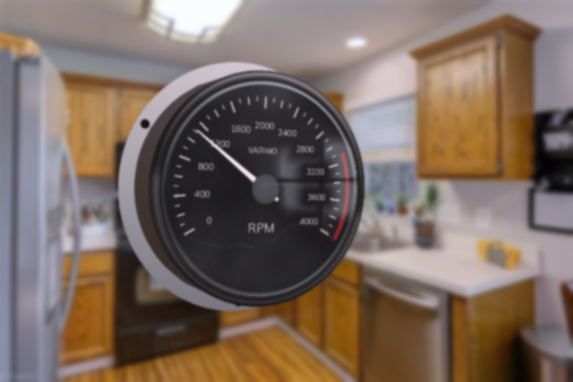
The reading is 1100 rpm
